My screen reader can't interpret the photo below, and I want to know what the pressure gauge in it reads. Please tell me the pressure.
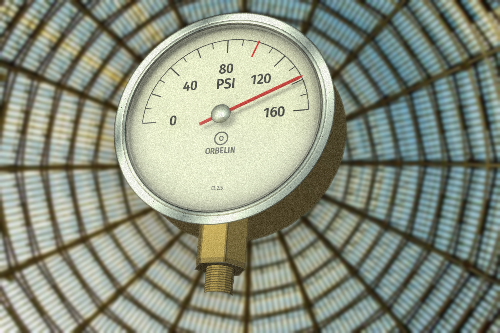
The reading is 140 psi
